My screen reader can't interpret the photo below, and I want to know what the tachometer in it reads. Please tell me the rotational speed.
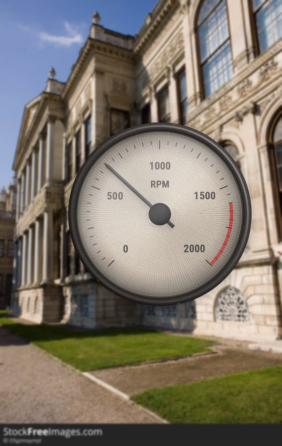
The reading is 650 rpm
